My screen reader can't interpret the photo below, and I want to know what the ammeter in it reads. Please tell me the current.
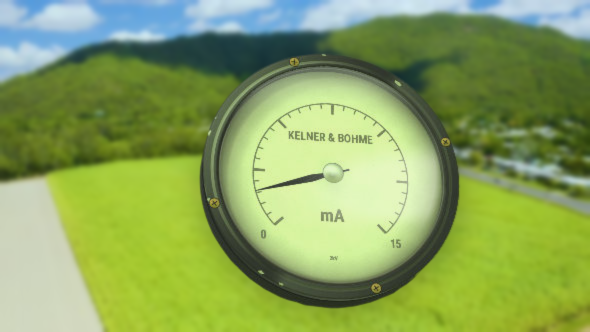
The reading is 1.5 mA
